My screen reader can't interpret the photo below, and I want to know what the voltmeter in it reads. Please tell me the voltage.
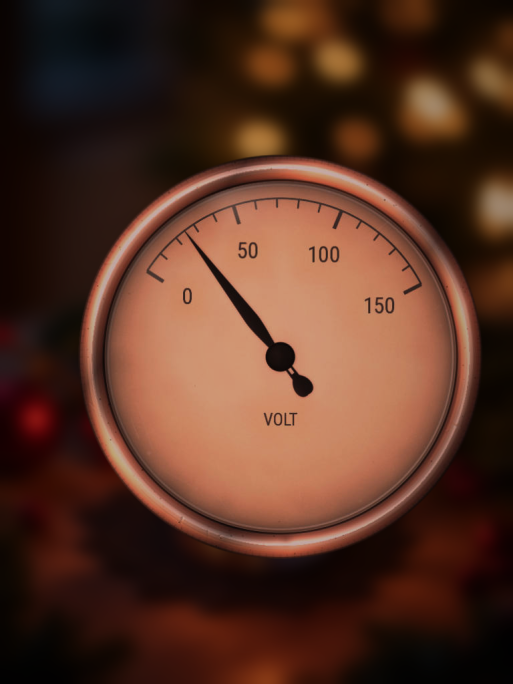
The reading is 25 V
